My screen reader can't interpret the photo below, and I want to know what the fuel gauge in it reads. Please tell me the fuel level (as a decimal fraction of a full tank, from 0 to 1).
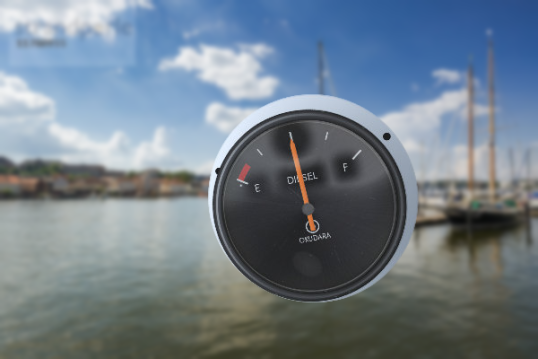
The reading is 0.5
